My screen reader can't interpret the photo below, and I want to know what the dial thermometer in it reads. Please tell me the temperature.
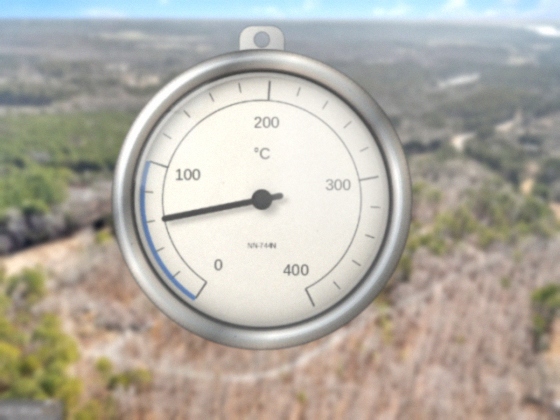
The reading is 60 °C
